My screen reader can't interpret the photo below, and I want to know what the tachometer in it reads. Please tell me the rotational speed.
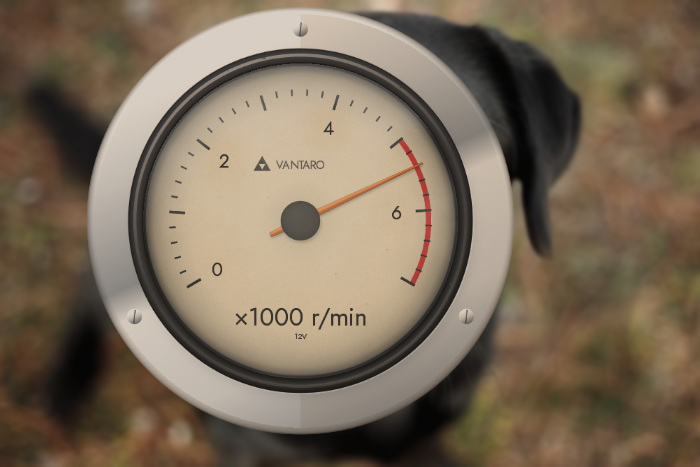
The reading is 5400 rpm
